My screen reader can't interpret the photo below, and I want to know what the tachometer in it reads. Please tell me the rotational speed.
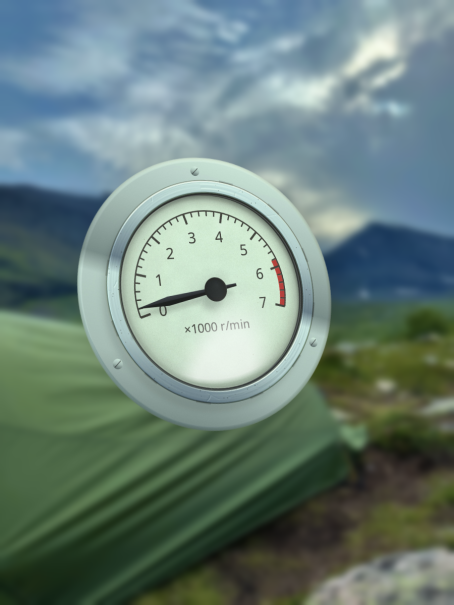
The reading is 200 rpm
